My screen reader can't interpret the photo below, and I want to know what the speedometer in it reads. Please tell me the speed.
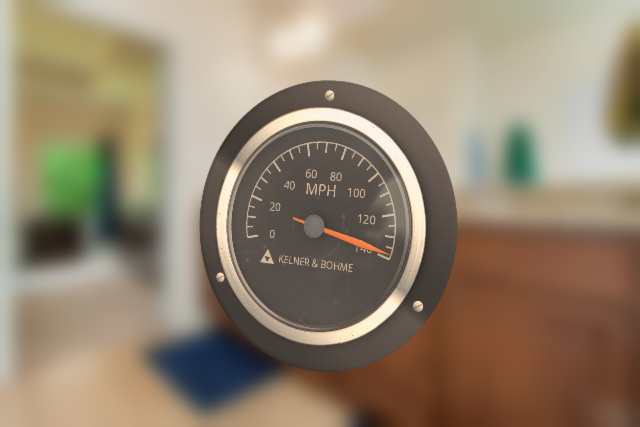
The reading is 137.5 mph
